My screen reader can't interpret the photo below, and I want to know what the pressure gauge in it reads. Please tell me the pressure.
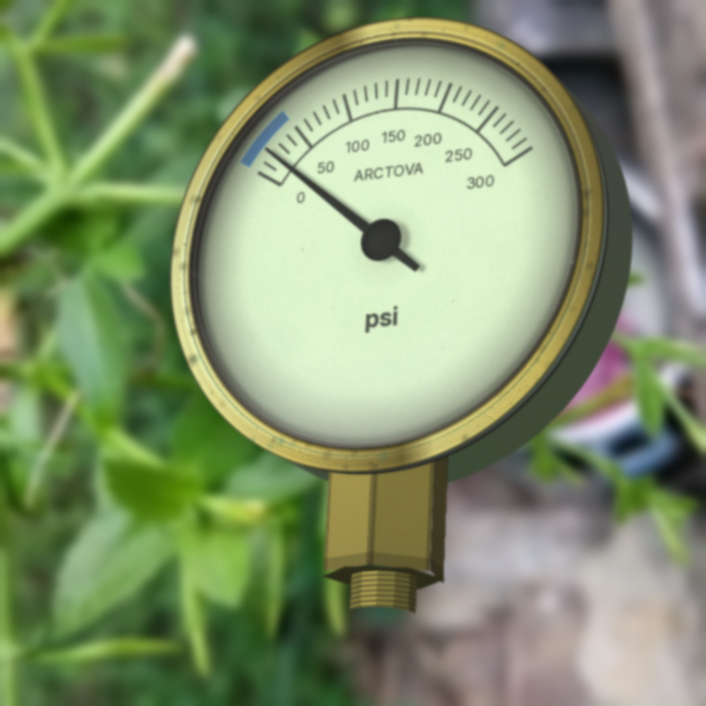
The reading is 20 psi
